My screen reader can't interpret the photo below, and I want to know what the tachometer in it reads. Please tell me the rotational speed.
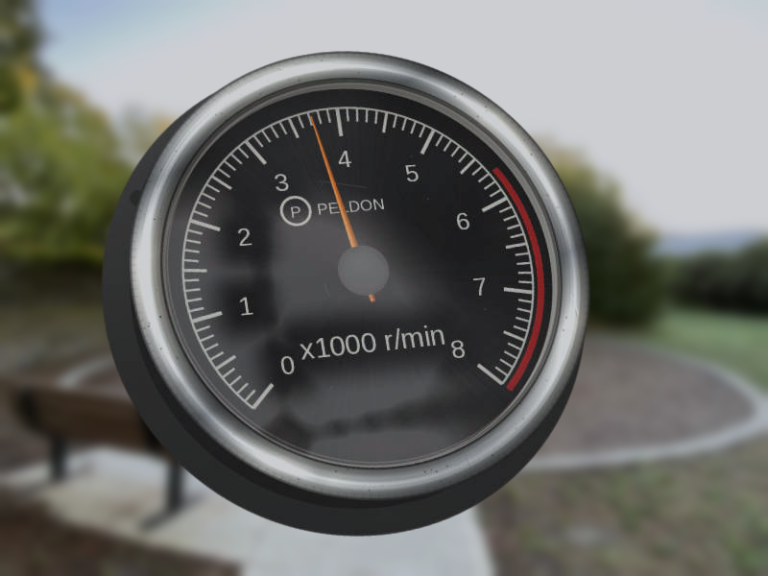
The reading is 3700 rpm
